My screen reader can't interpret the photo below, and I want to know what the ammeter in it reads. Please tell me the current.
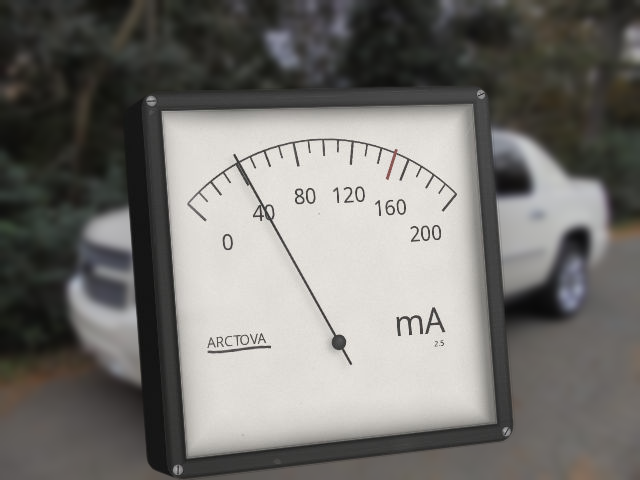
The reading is 40 mA
